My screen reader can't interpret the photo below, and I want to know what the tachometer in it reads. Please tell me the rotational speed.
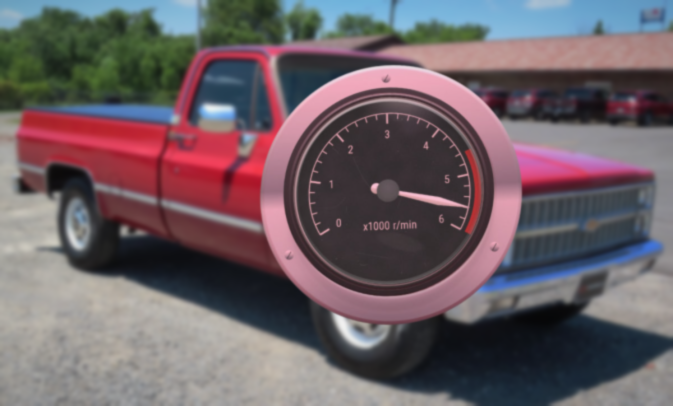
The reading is 5600 rpm
